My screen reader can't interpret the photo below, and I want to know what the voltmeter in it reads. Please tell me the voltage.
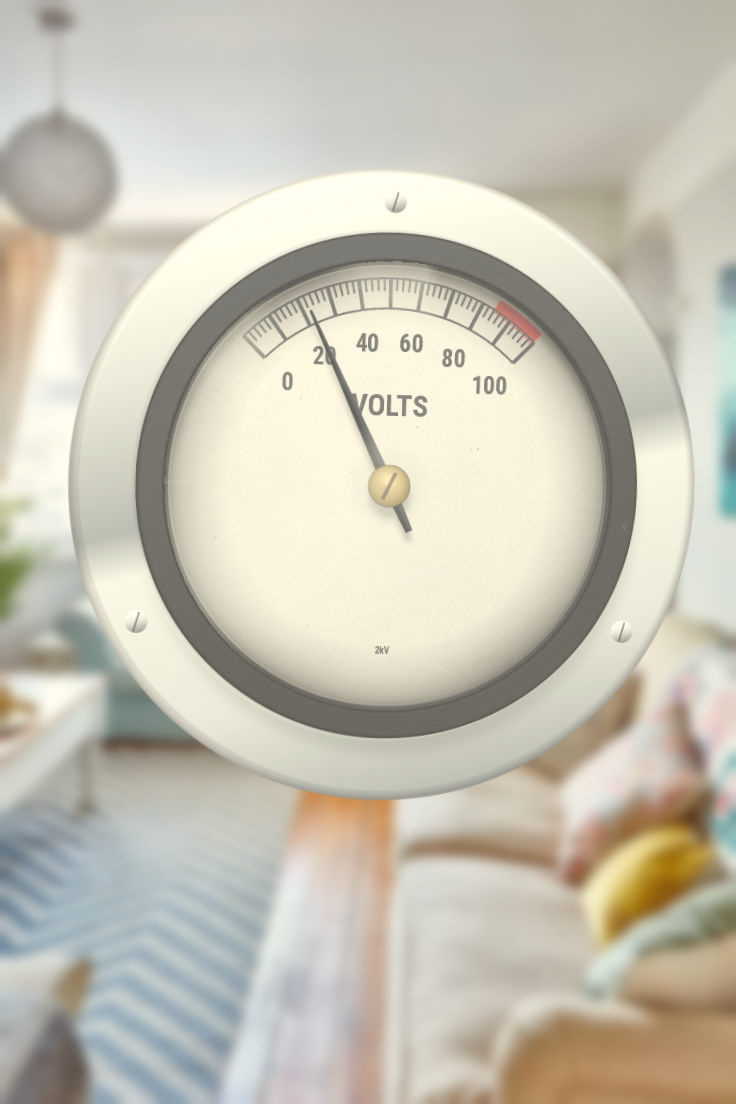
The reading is 22 V
